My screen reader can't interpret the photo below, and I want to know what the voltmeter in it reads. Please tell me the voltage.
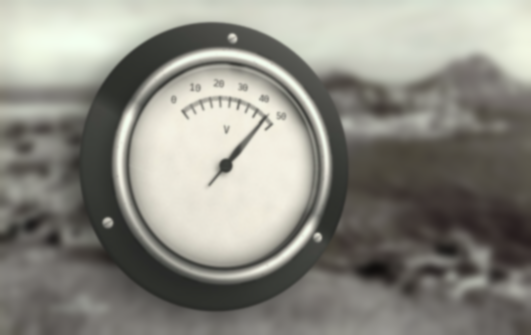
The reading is 45 V
